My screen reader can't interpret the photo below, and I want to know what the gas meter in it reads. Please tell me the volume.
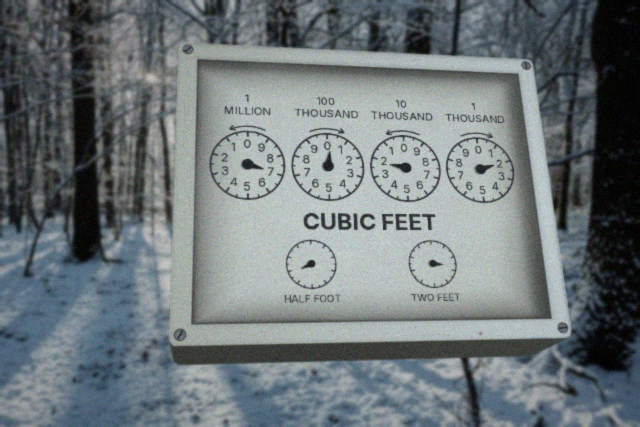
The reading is 702200 ft³
